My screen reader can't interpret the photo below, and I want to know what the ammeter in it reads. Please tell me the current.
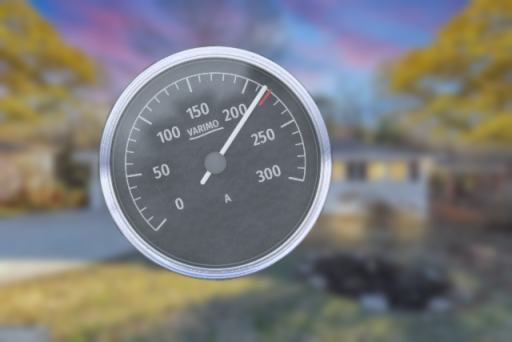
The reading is 215 A
